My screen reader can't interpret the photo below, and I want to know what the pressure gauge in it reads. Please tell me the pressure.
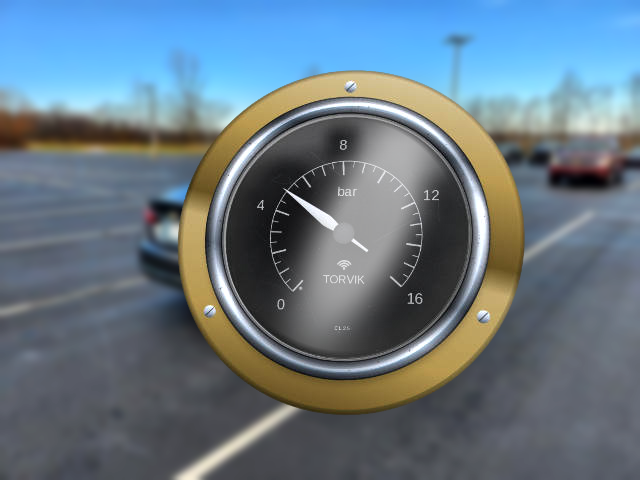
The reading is 5 bar
